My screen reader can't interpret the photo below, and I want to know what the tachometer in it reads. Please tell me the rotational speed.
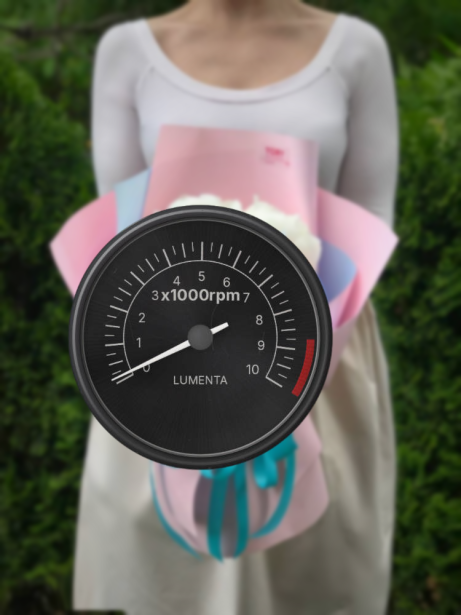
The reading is 125 rpm
